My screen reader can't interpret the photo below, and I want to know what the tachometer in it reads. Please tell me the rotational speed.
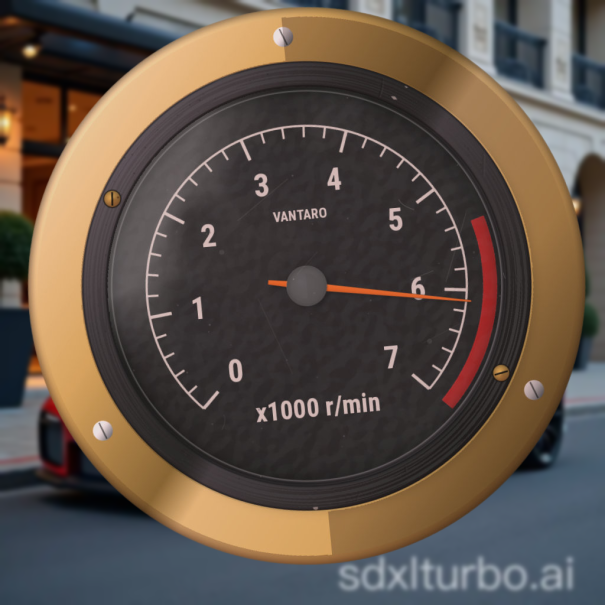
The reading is 6100 rpm
